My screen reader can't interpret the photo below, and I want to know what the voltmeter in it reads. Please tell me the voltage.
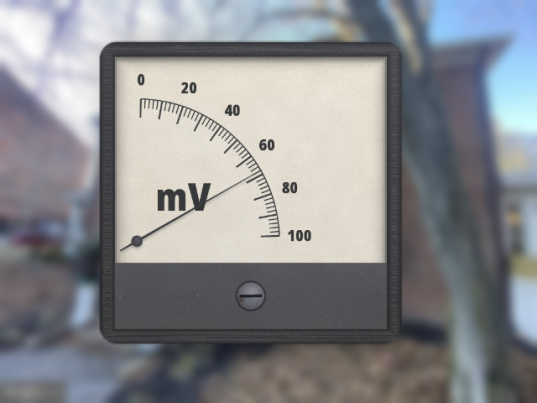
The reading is 68 mV
